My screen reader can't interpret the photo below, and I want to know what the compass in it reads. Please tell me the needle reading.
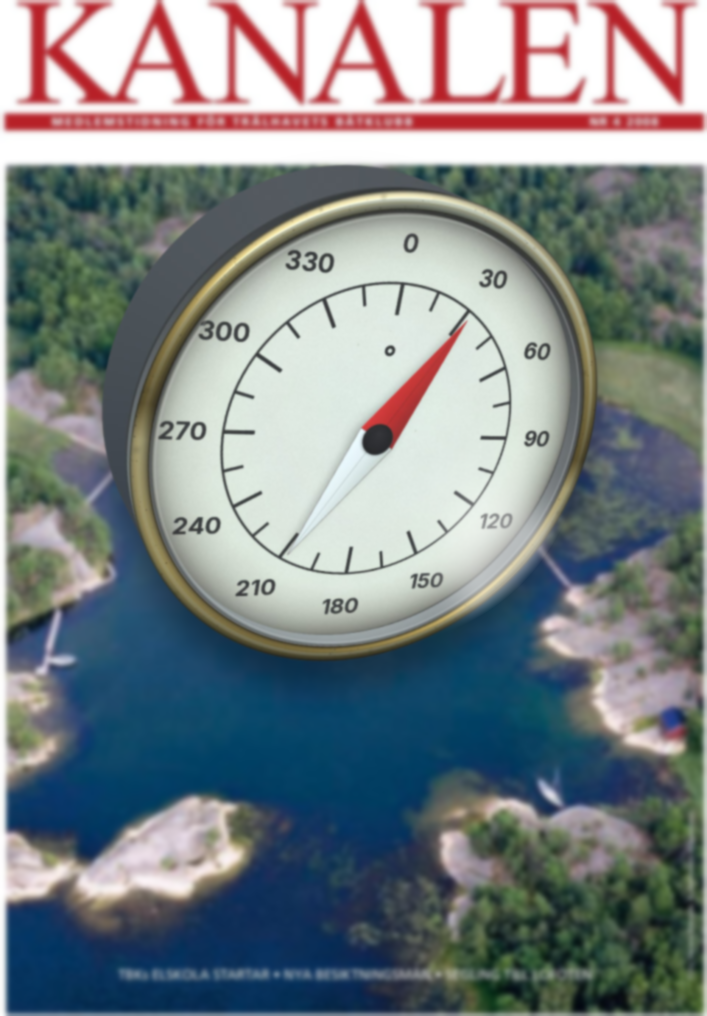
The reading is 30 °
